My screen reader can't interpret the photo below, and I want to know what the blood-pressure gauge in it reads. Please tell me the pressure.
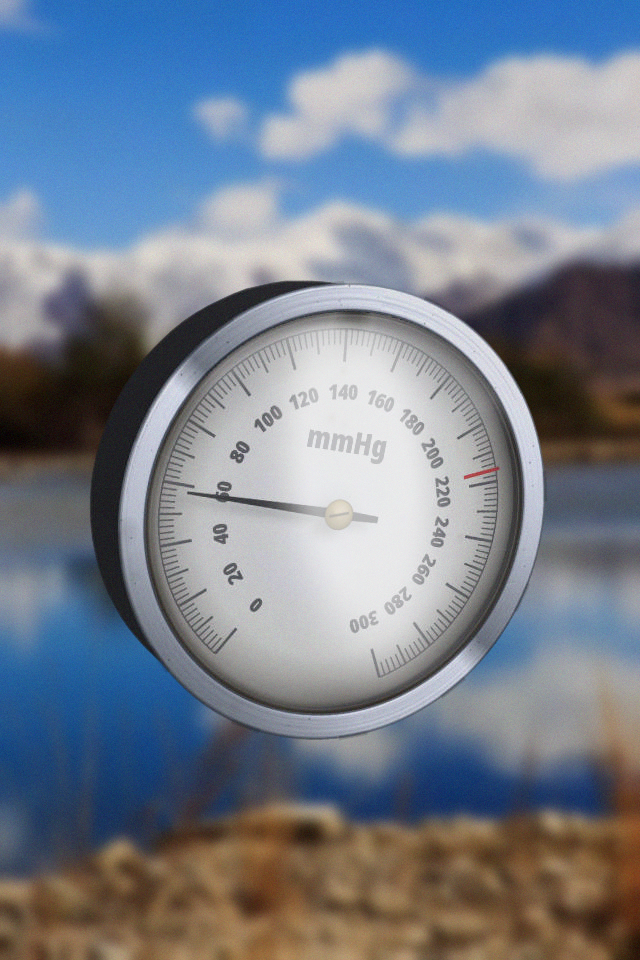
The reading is 58 mmHg
